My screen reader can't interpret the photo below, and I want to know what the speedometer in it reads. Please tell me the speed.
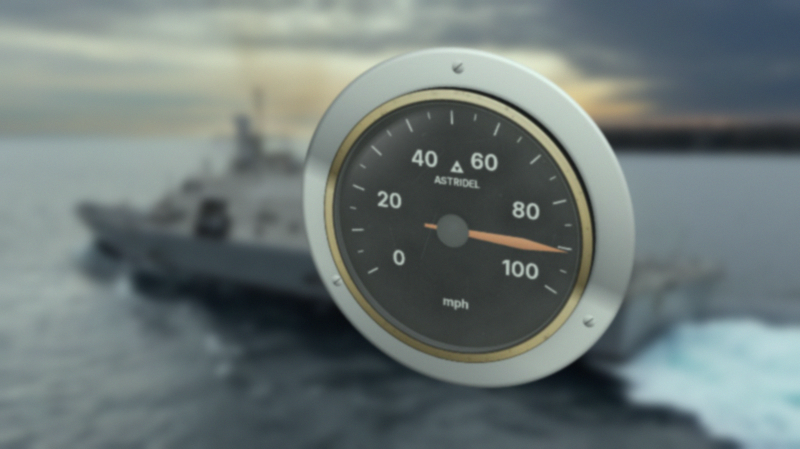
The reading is 90 mph
